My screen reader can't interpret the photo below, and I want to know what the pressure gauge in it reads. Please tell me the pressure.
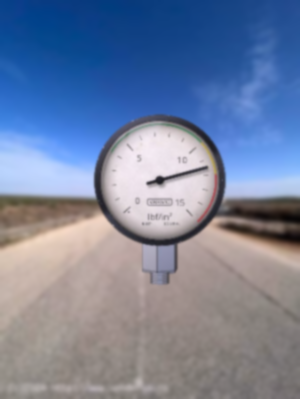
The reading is 11.5 psi
